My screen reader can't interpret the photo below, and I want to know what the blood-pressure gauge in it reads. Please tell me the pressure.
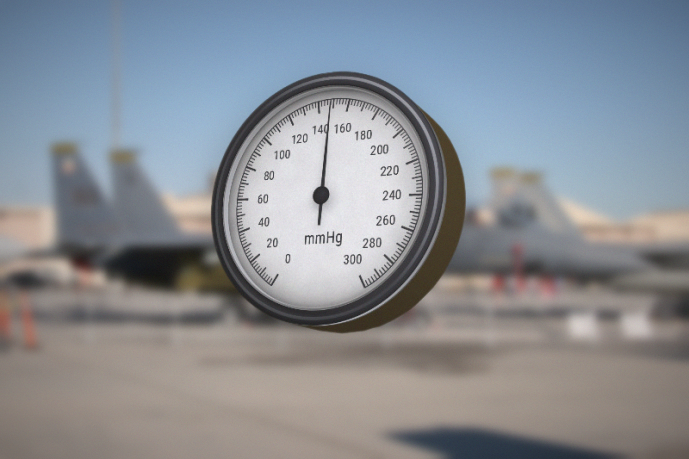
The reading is 150 mmHg
